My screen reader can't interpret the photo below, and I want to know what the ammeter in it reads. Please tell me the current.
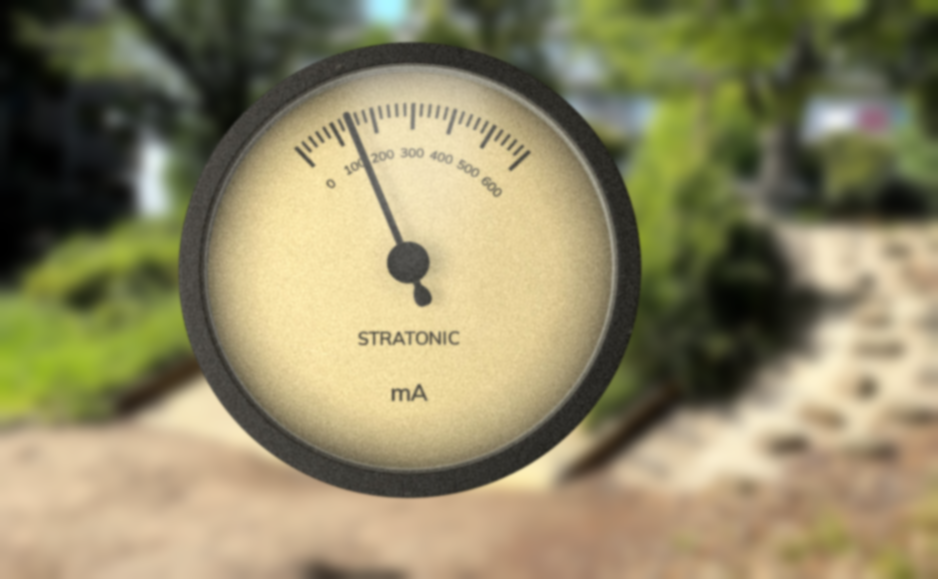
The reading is 140 mA
